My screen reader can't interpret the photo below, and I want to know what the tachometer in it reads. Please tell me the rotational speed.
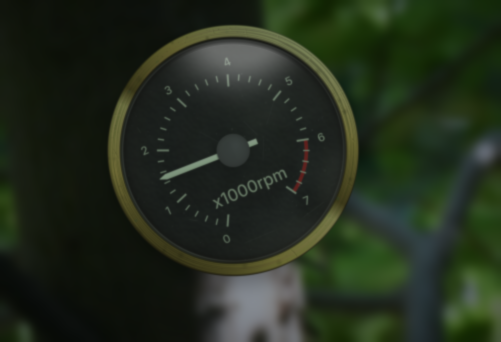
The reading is 1500 rpm
